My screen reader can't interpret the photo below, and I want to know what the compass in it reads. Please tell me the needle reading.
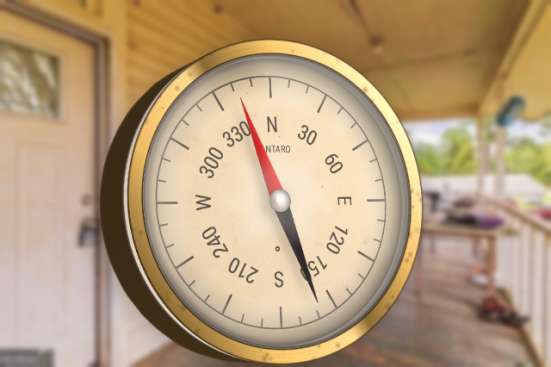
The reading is 340 °
